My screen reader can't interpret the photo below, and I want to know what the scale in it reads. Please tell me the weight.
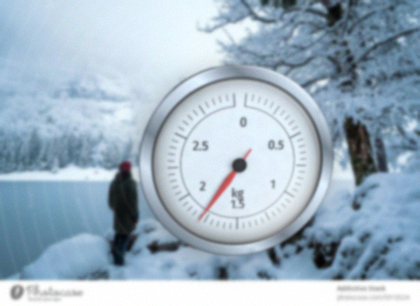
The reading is 1.8 kg
